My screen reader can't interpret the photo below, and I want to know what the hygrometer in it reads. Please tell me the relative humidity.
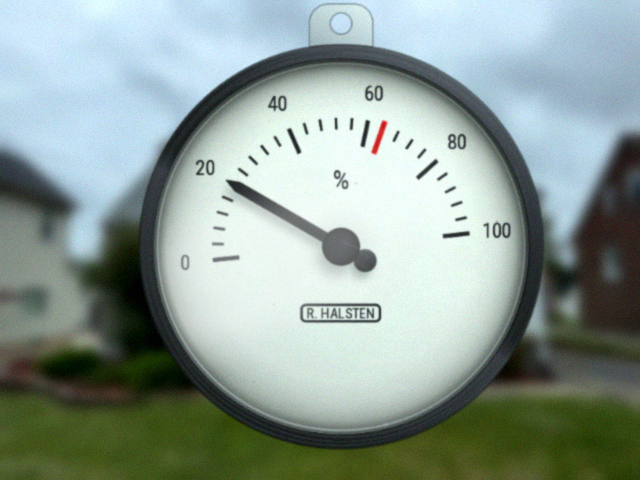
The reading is 20 %
